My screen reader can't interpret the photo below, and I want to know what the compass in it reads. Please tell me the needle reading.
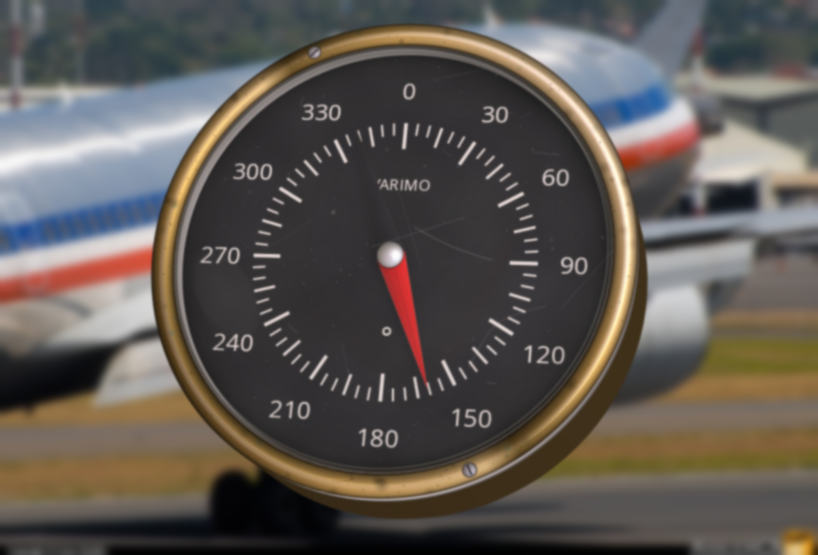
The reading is 160 °
